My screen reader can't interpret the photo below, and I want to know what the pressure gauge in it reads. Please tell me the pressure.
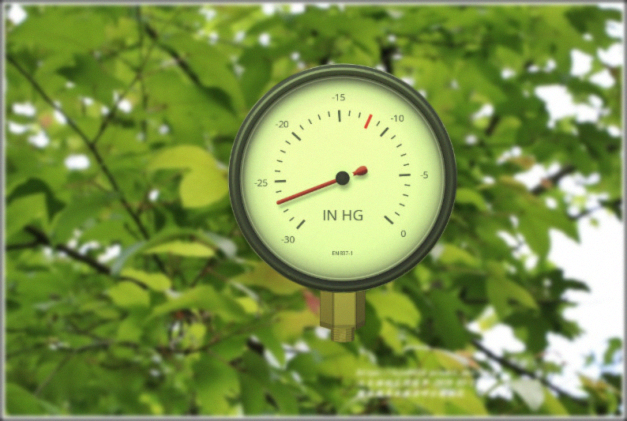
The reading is -27 inHg
